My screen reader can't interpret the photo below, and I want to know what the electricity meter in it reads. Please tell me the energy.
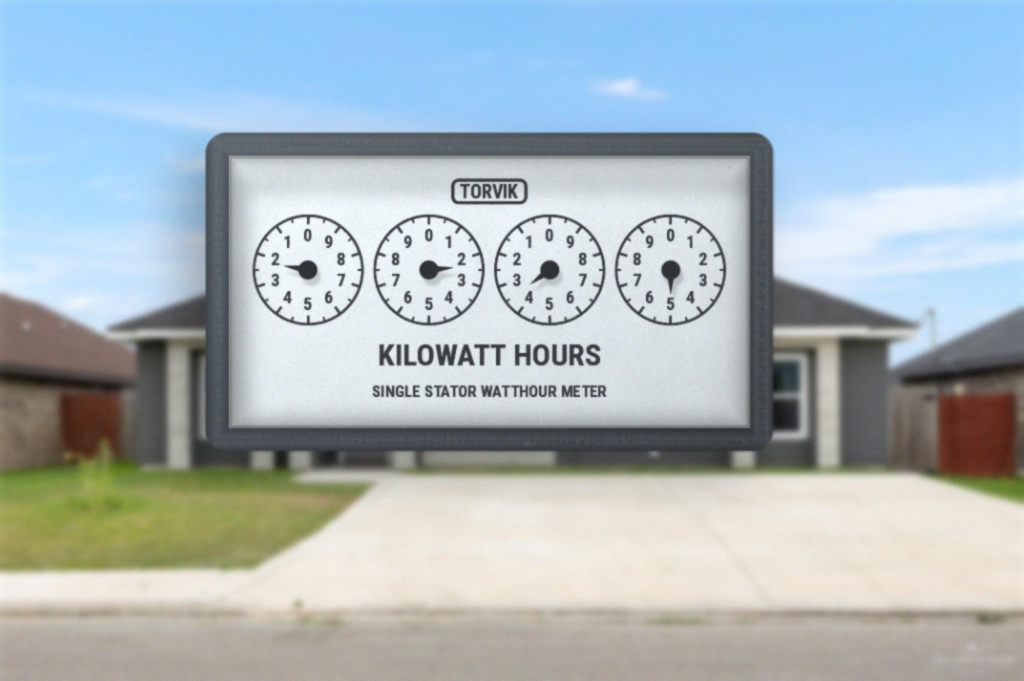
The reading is 2235 kWh
